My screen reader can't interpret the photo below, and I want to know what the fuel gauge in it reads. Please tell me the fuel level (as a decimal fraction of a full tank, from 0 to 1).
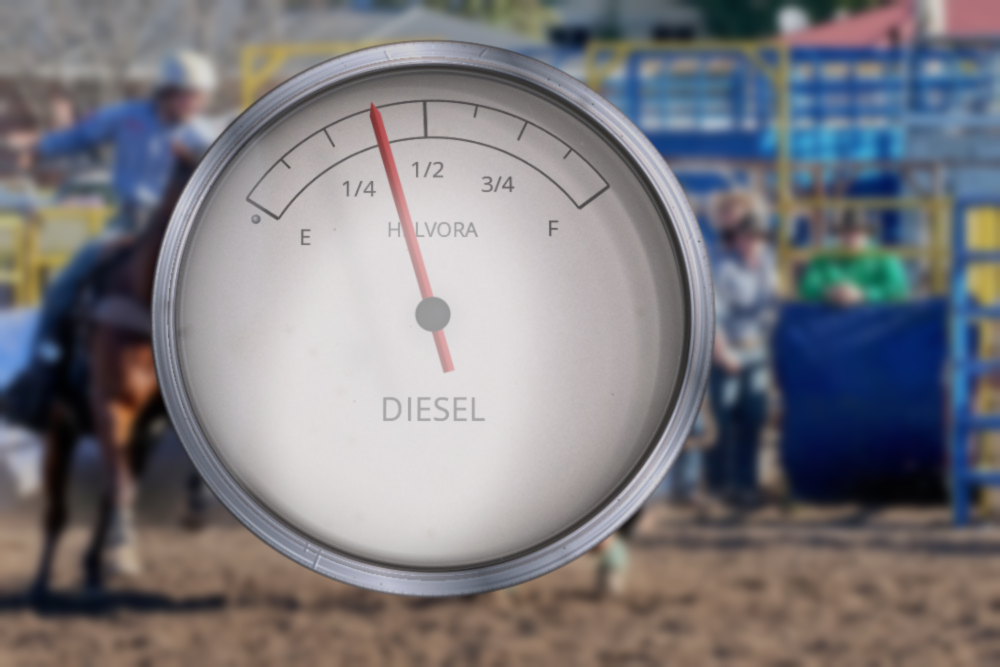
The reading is 0.375
